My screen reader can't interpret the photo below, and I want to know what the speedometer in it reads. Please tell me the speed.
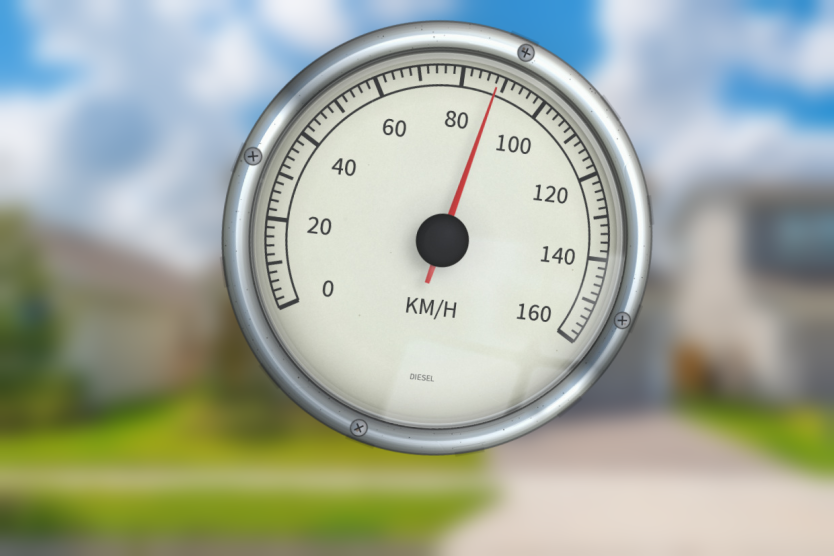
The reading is 88 km/h
